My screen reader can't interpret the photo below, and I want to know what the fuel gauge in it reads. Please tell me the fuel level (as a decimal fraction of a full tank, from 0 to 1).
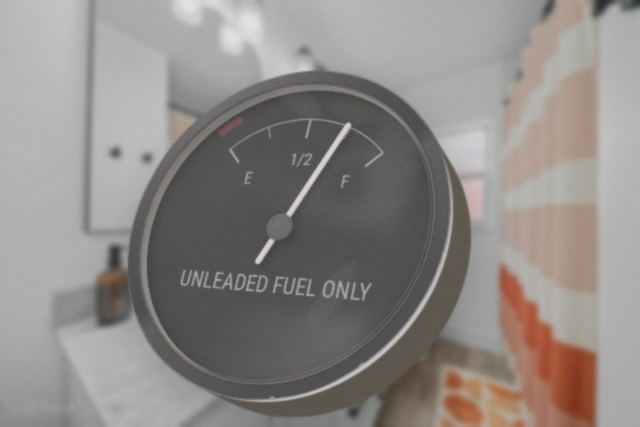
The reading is 0.75
